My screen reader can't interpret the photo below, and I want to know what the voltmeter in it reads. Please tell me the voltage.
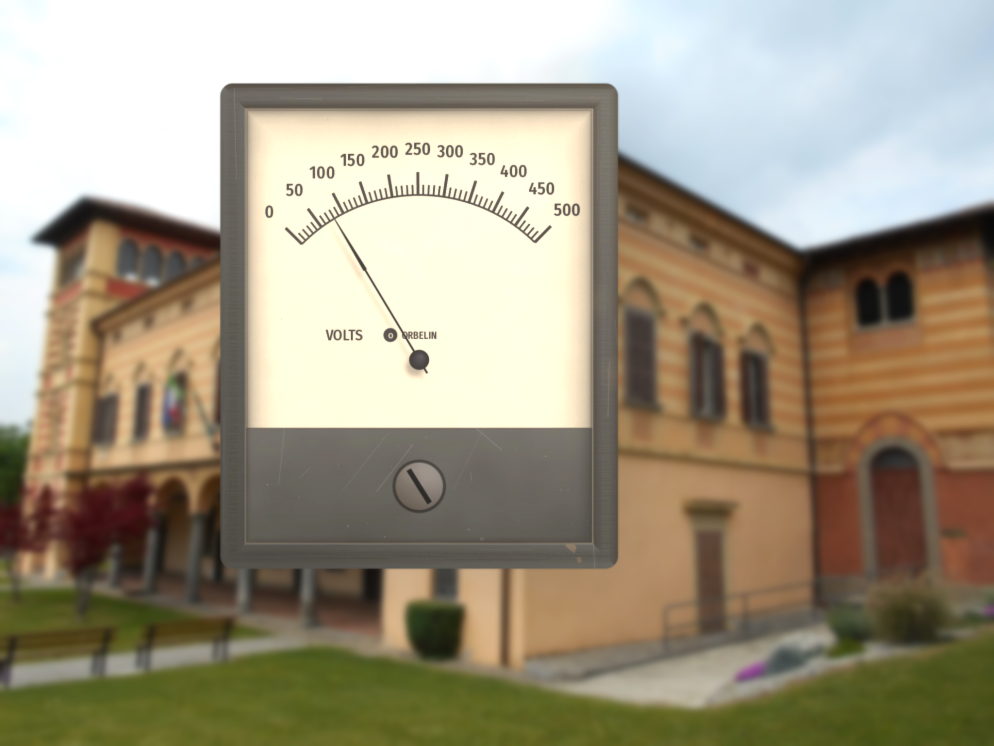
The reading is 80 V
